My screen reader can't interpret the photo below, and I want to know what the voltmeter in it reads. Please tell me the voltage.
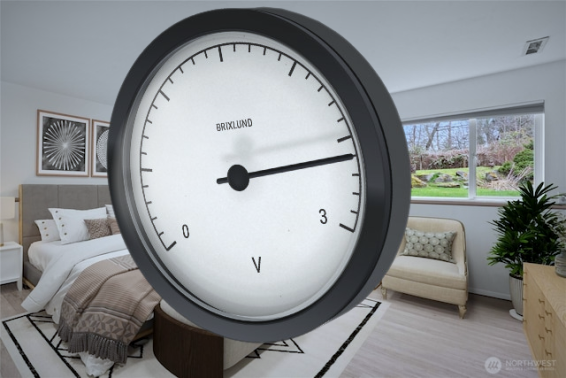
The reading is 2.6 V
